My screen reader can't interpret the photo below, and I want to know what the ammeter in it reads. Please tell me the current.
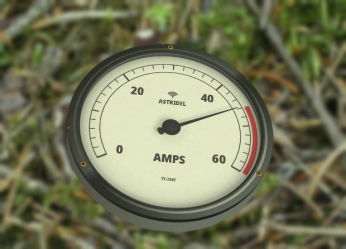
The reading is 46 A
